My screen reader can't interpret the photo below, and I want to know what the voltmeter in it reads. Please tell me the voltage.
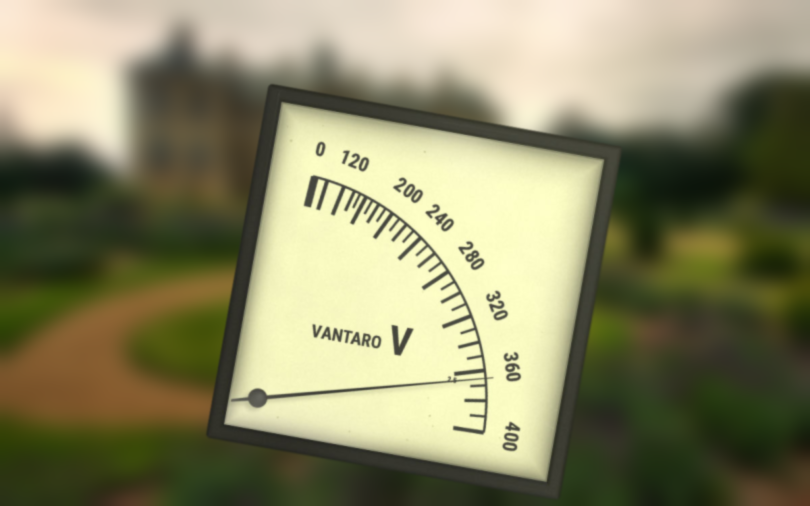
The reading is 365 V
